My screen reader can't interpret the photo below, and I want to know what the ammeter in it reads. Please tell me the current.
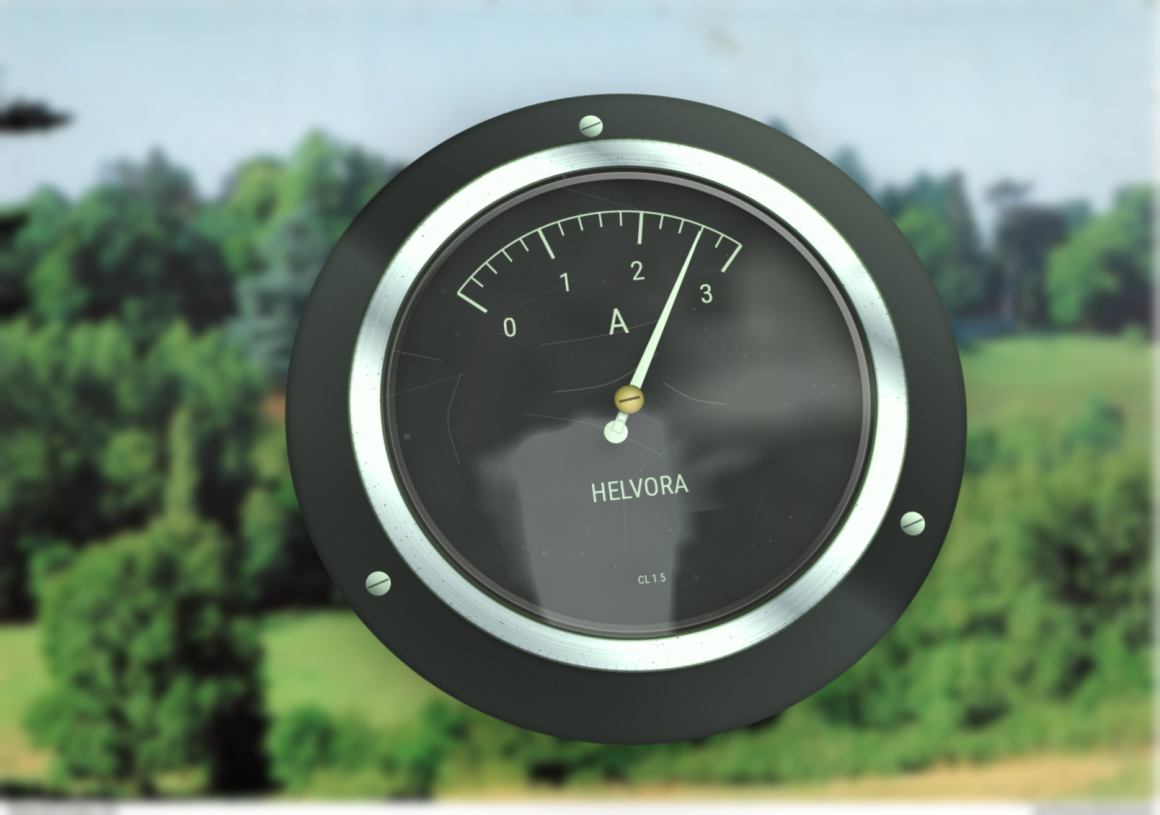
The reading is 2.6 A
